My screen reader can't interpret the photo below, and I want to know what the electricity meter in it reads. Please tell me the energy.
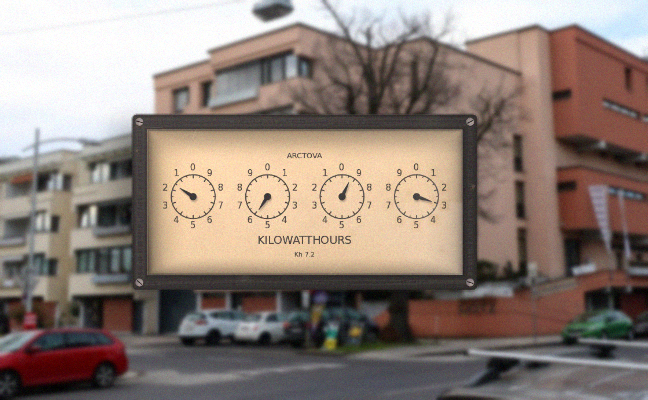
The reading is 1593 kWh
